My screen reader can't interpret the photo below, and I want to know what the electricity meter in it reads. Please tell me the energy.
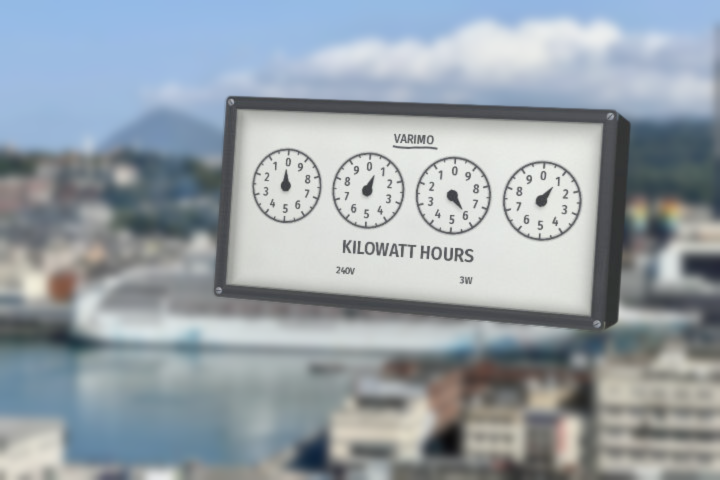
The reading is 61 kWh
